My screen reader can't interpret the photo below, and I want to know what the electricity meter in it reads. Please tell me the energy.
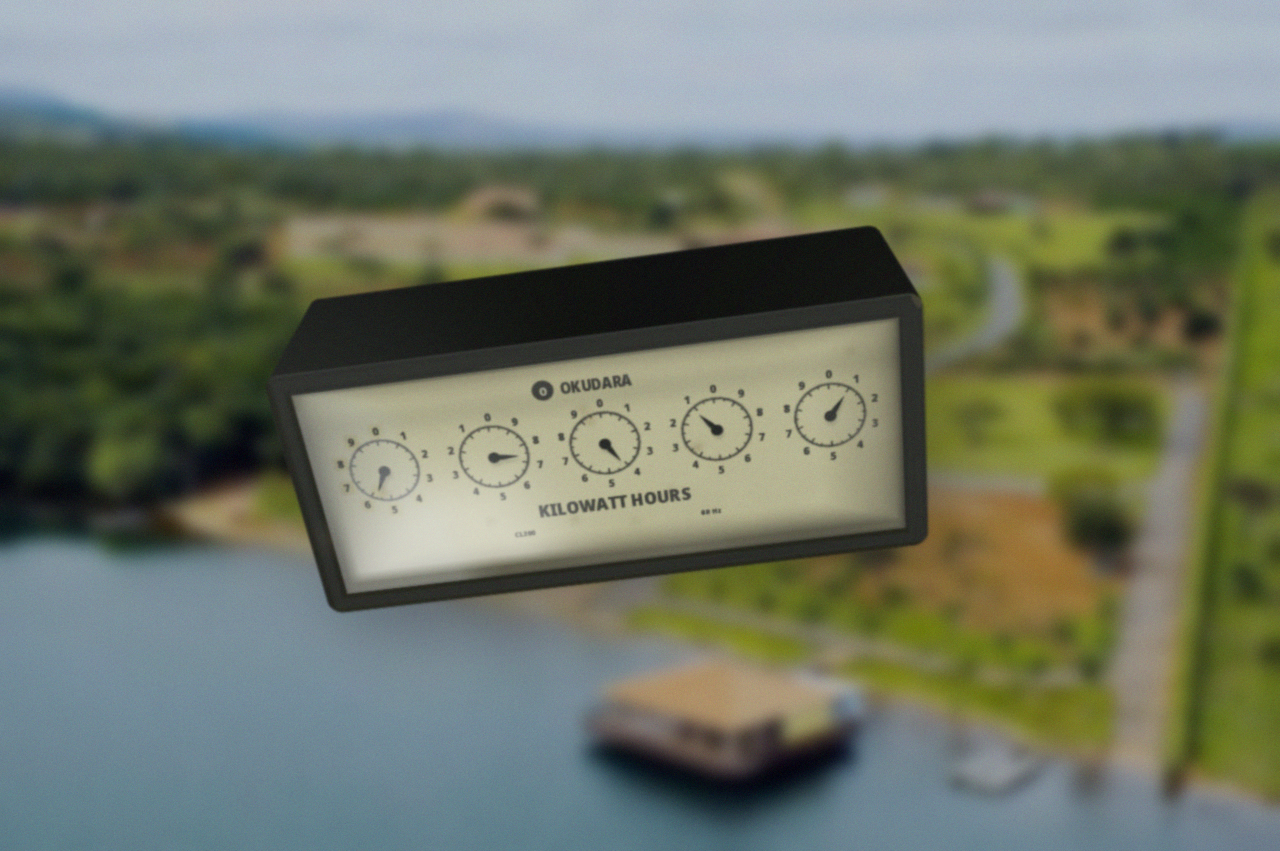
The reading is 57411 kWh
